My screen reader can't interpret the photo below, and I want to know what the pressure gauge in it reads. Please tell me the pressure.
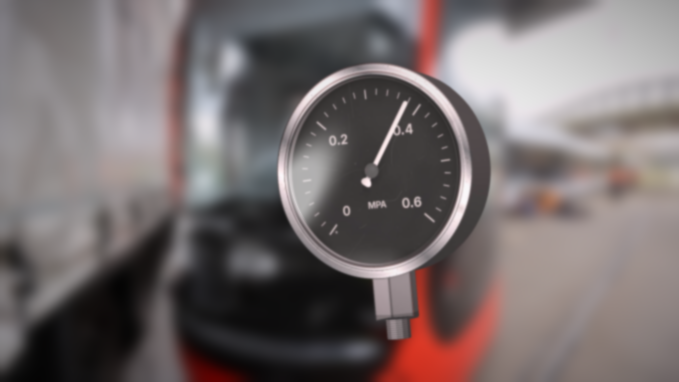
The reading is 0.38 MPa
